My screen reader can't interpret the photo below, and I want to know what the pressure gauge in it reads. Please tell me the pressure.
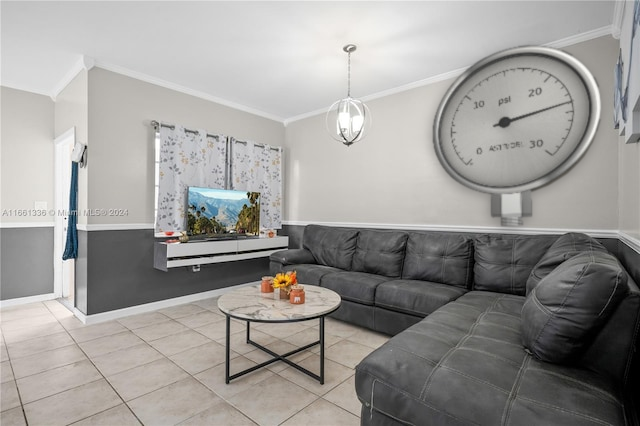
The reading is 24 psi
